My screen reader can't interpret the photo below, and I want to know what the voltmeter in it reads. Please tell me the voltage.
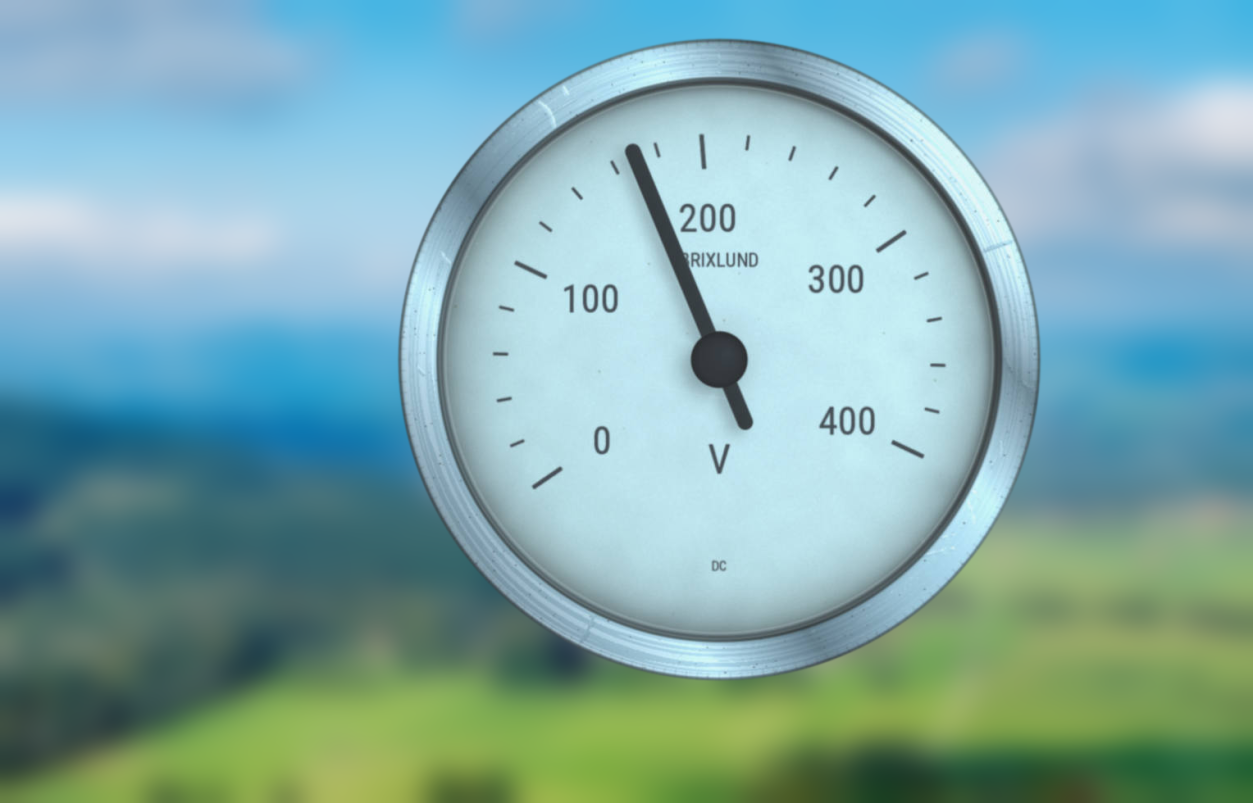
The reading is 170 V
